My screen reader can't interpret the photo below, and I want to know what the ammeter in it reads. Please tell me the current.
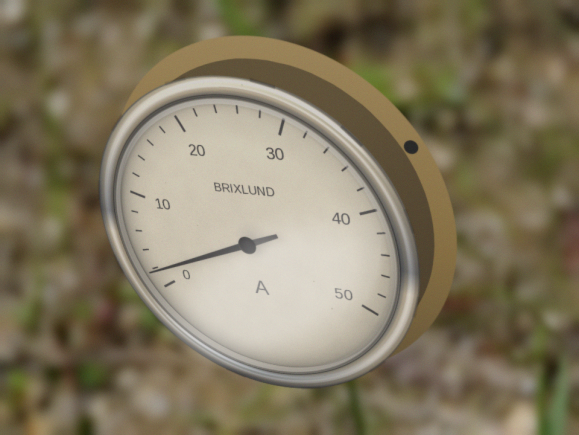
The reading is 2 A
